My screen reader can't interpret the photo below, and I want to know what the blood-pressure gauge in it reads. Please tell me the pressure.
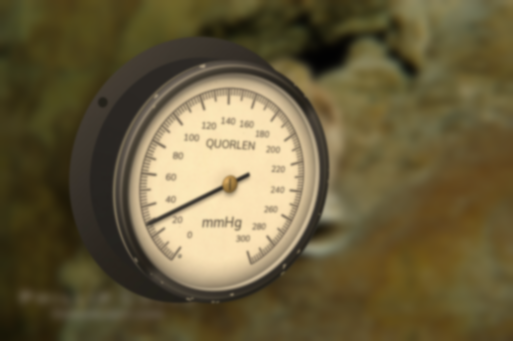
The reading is 30 mmHg
